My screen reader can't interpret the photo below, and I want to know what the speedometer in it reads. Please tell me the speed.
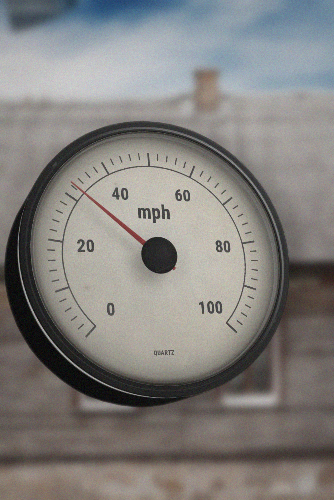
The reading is 32 mph
